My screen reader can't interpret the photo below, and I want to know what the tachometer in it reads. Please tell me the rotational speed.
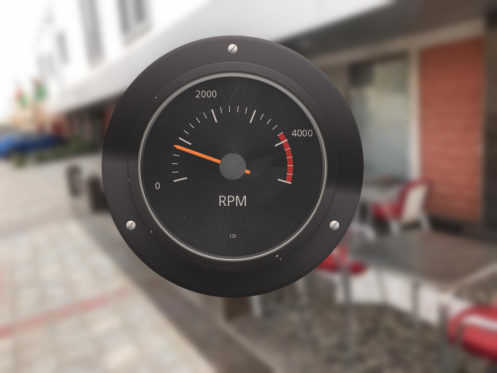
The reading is 800 rpm
